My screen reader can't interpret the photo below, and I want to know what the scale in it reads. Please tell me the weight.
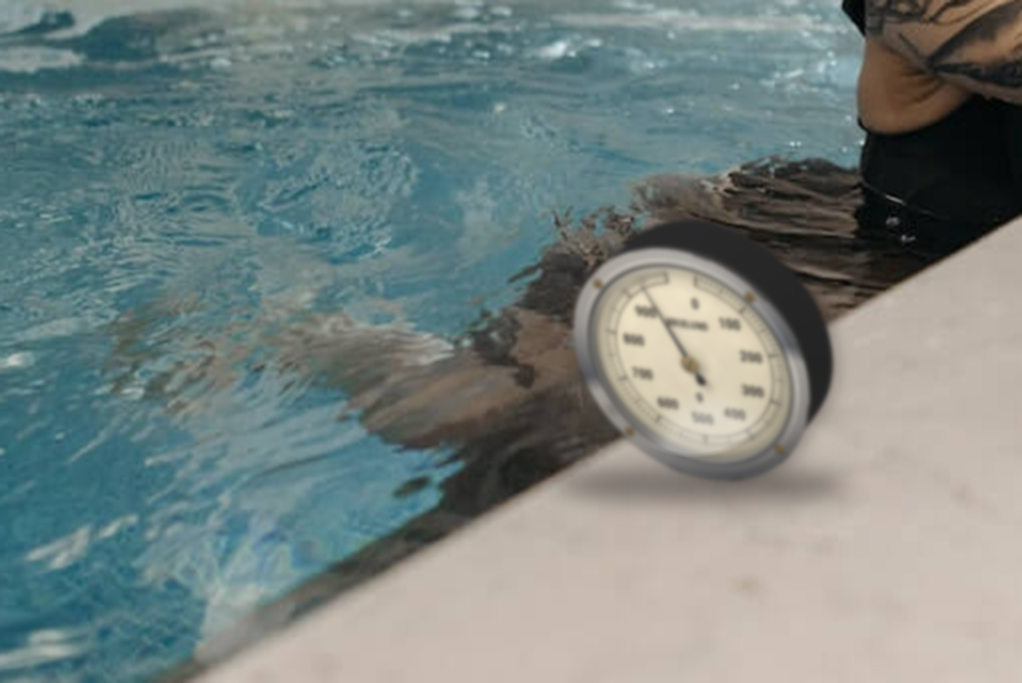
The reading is 950 g
